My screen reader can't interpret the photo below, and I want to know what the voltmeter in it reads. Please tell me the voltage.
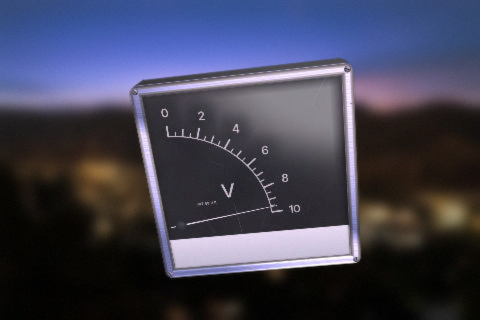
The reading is 9.5 V
